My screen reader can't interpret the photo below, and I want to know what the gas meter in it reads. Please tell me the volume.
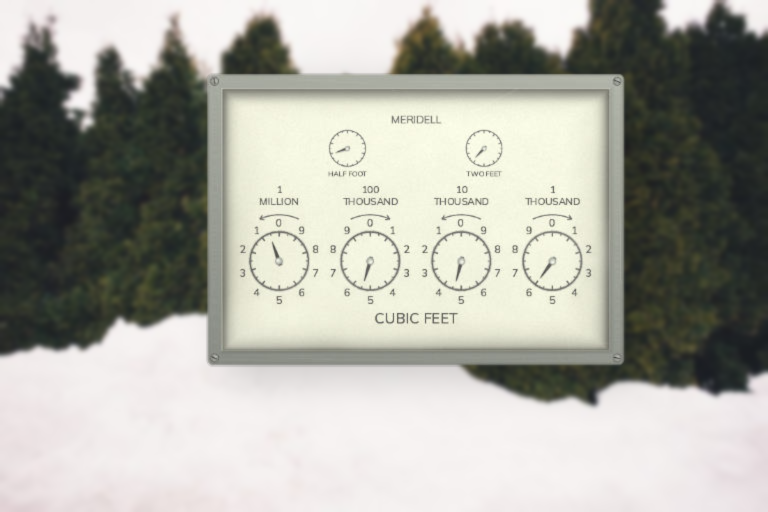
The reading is 54600 ft³
